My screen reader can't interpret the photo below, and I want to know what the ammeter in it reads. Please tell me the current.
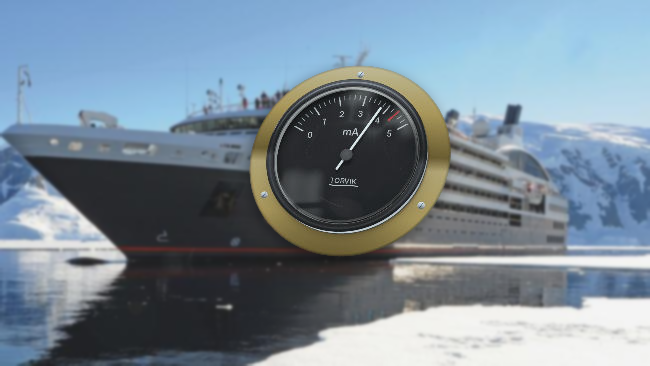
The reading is 3.8 mA
